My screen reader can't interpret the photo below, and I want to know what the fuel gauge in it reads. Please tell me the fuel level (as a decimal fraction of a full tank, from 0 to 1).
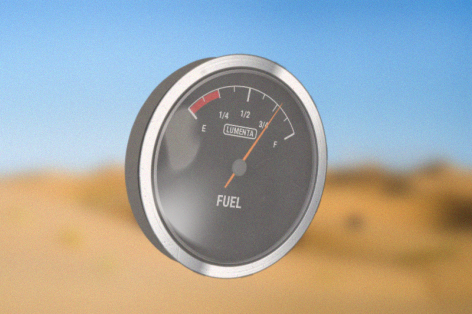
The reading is 0.75
